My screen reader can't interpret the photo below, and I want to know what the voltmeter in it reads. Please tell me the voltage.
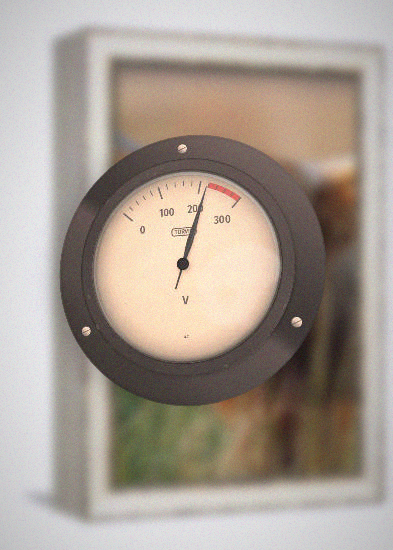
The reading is 220 V
